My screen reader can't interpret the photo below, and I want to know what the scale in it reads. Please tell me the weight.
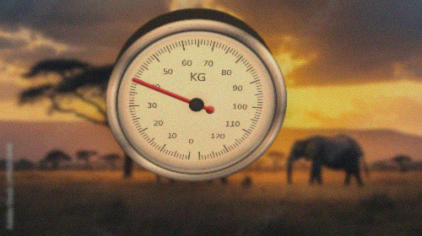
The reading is 40 kg
